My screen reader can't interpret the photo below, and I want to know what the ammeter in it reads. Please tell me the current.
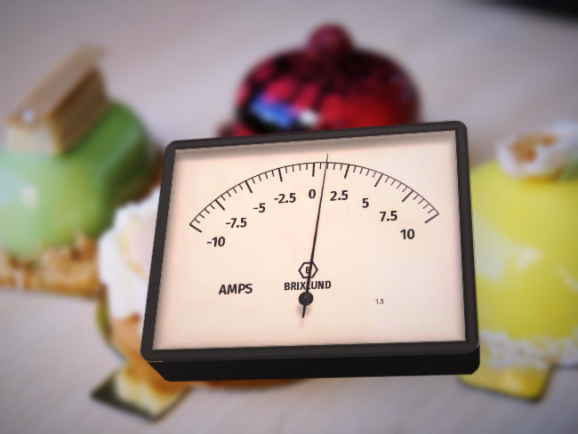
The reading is 1 A
